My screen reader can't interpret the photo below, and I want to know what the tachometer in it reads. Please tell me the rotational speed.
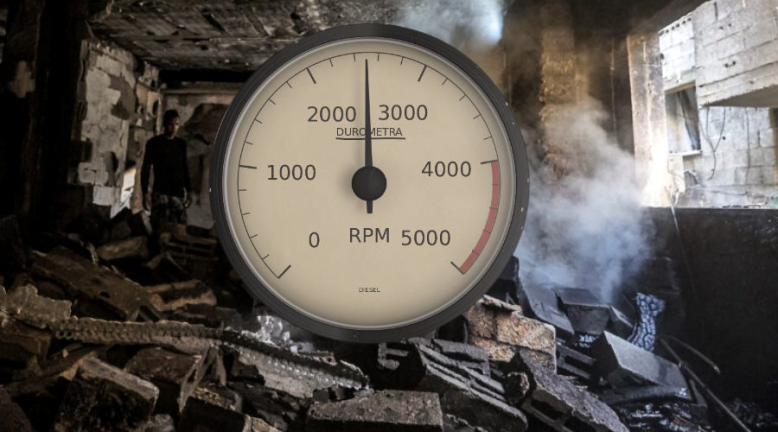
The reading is 2500 rpm
